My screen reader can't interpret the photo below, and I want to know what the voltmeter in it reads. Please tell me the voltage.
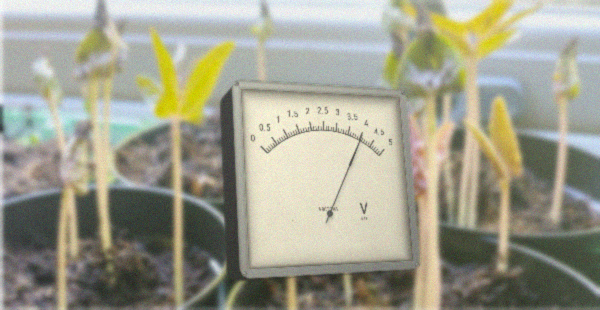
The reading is 4 V
